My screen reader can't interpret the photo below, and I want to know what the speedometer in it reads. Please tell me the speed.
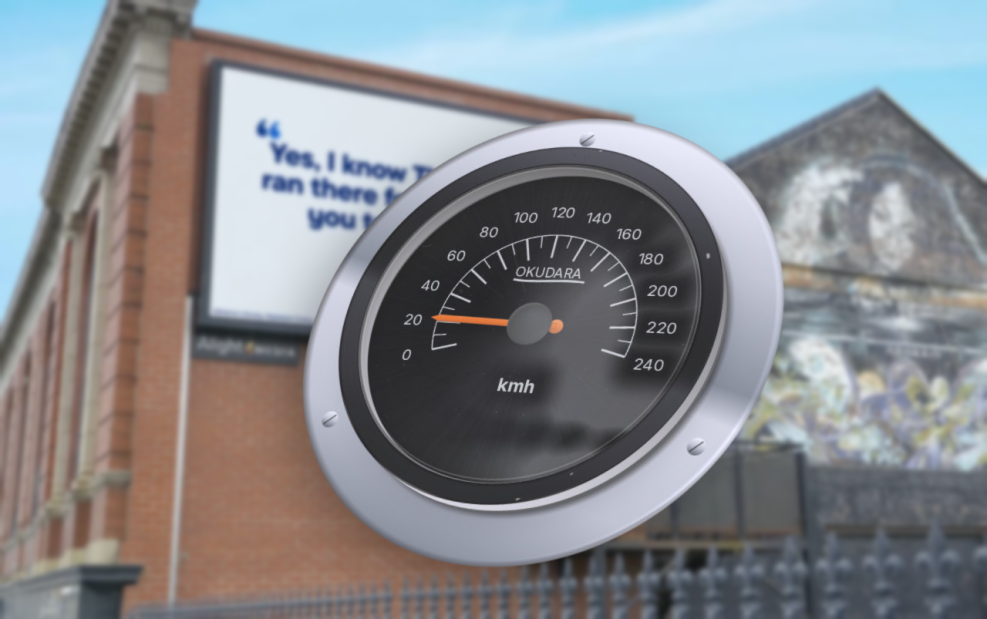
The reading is 20 km/h
